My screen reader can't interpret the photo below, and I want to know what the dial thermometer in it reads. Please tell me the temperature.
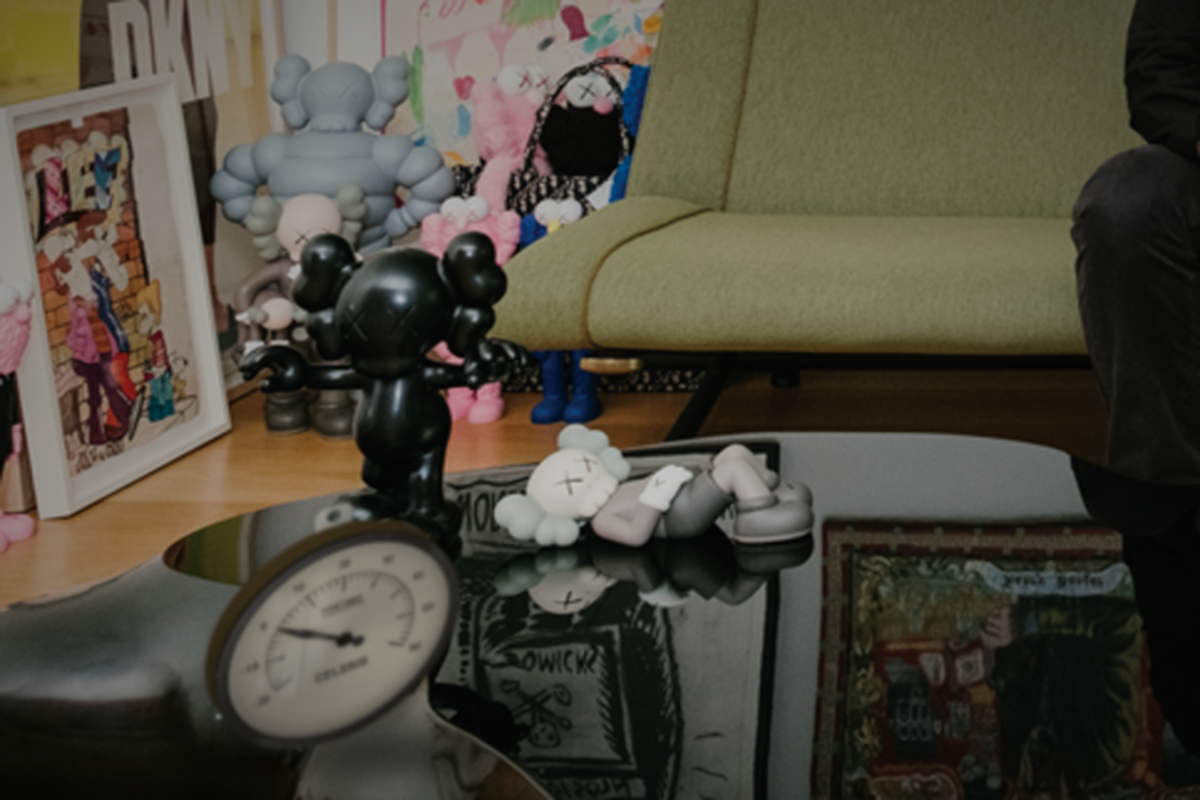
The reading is 0 °C
